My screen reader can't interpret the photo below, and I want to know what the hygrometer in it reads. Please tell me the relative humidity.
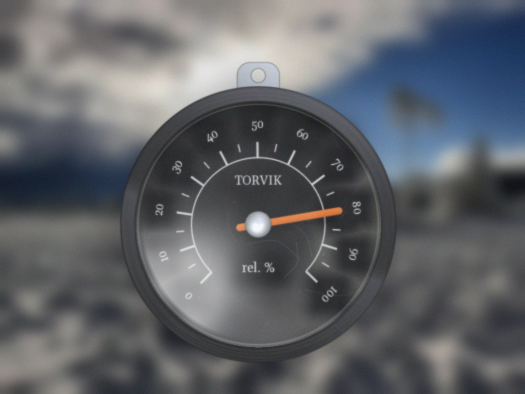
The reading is 80 %
